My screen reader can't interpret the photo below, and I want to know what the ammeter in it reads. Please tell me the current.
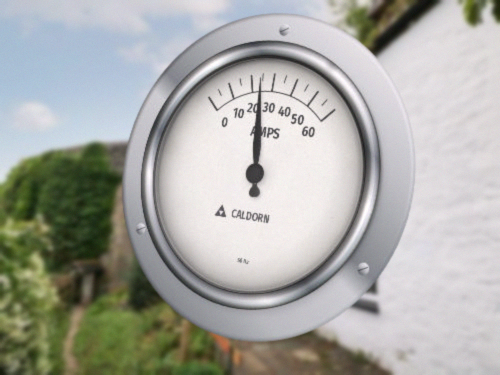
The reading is 25 A
